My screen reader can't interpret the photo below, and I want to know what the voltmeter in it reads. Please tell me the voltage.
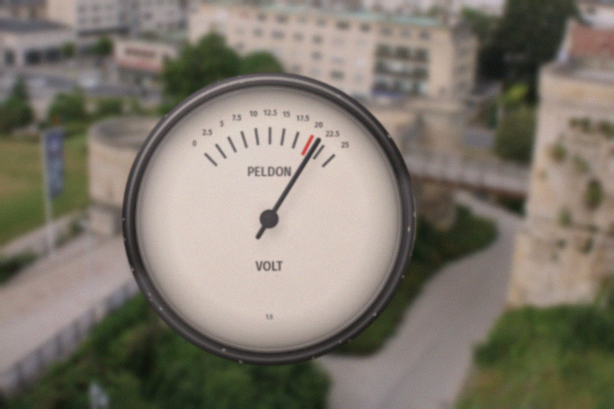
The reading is 21.25 V
